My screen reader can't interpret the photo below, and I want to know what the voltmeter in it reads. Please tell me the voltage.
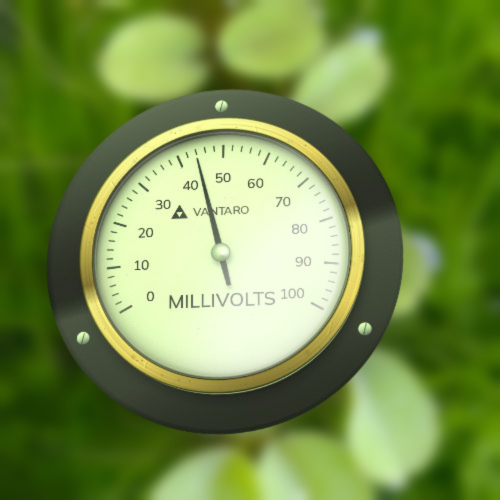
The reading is 44 mV
